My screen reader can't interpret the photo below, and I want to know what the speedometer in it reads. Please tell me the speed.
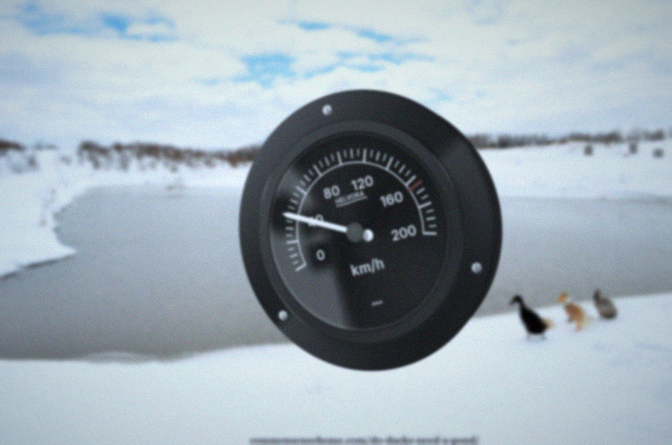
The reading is 40 km/h
